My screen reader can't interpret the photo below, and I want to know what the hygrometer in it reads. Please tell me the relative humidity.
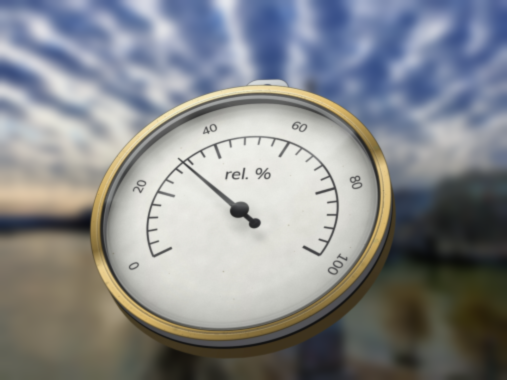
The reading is 30 %
